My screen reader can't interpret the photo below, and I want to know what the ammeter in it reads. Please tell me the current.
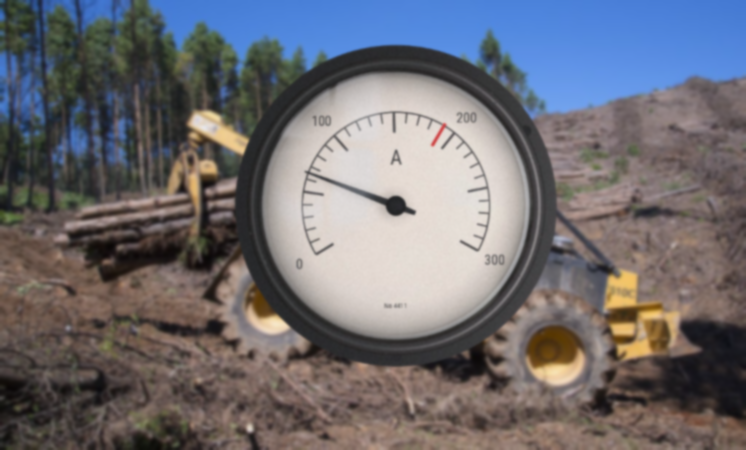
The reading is 65 A
